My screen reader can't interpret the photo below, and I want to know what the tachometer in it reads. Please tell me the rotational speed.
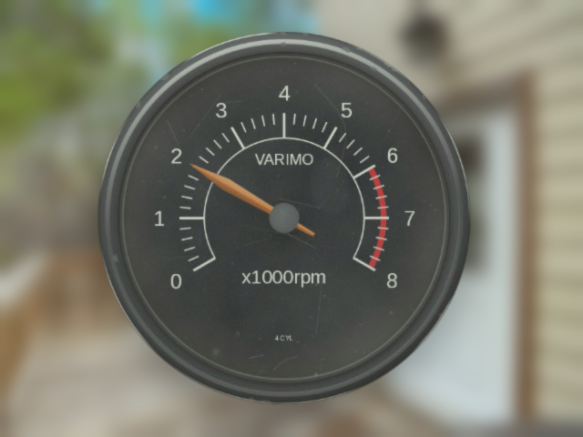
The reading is 2000 rpm
